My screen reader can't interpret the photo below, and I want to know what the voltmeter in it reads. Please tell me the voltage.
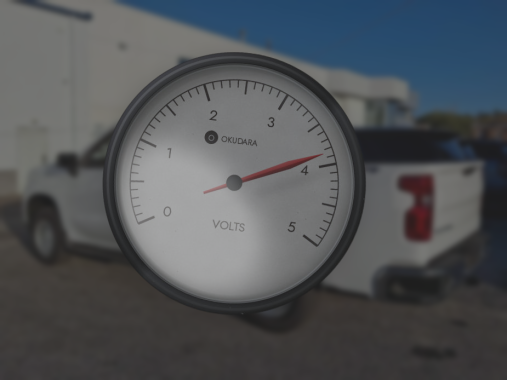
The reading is 3.85 V
